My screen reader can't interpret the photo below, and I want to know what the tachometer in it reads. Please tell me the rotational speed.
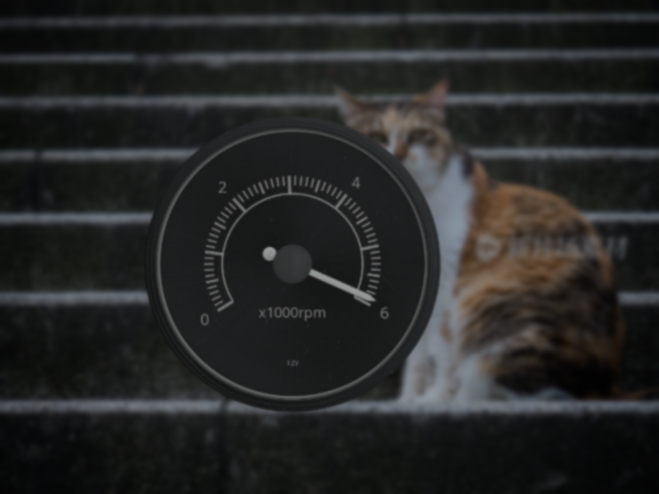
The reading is 5900 rpm
